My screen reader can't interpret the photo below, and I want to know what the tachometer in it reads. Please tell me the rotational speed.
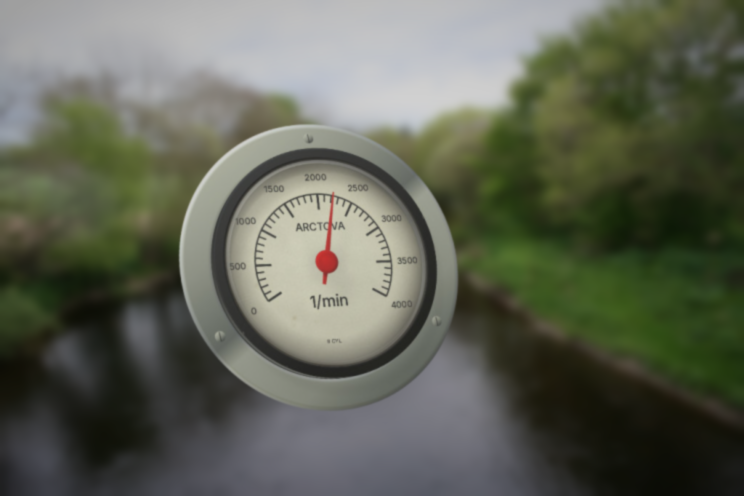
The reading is 2200 rpm
